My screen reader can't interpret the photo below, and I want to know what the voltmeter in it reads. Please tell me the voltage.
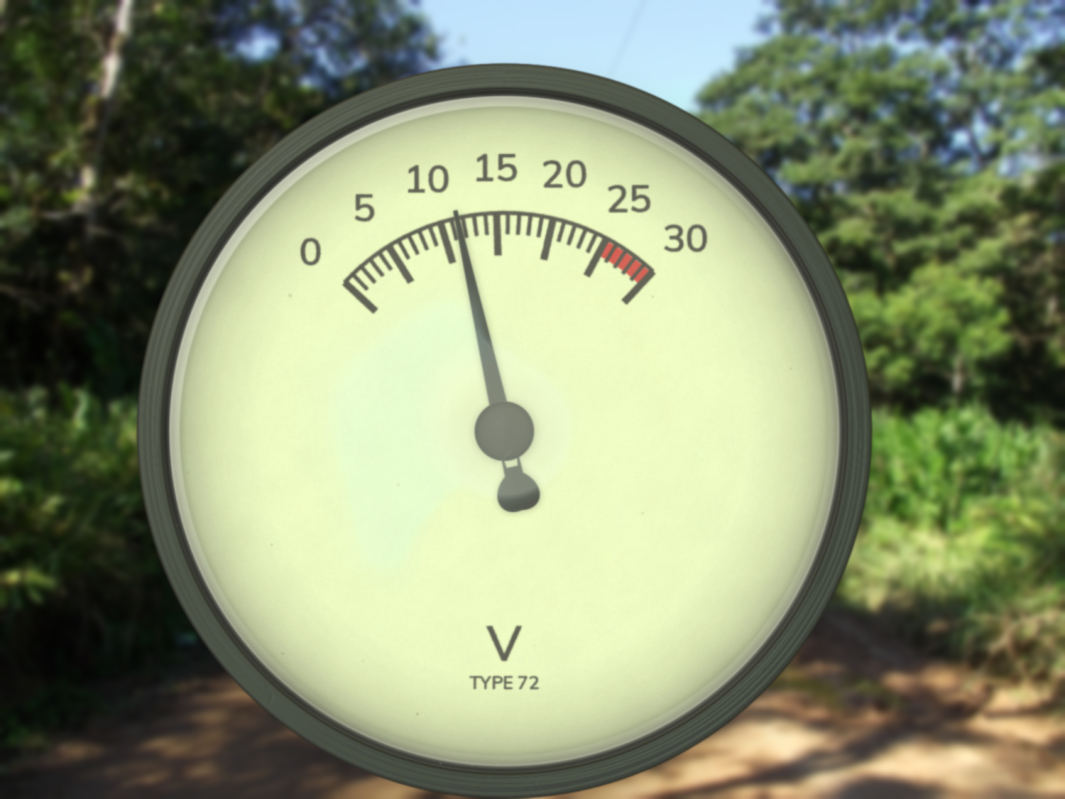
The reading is 11.5 V
